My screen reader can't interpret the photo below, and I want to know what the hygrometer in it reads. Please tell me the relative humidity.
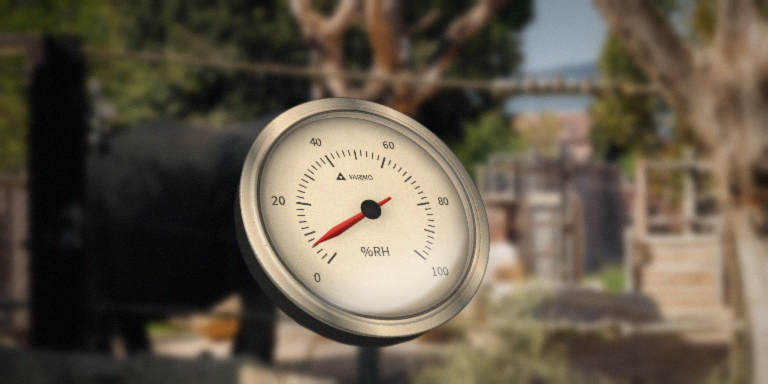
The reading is 6 %
